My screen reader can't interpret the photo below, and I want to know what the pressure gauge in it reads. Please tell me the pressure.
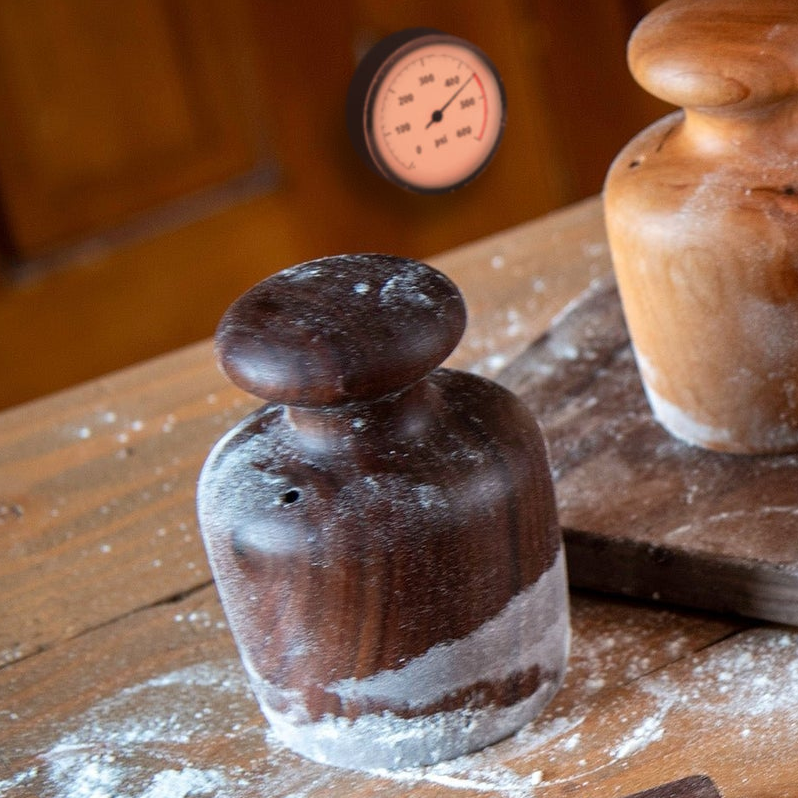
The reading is 440 psi
